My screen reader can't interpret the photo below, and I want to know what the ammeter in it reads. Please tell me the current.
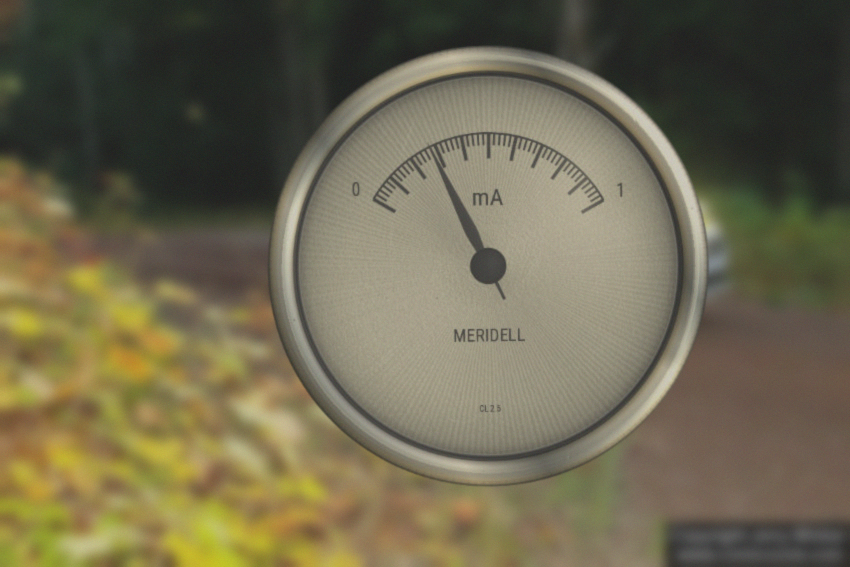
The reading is 0.28 mA
